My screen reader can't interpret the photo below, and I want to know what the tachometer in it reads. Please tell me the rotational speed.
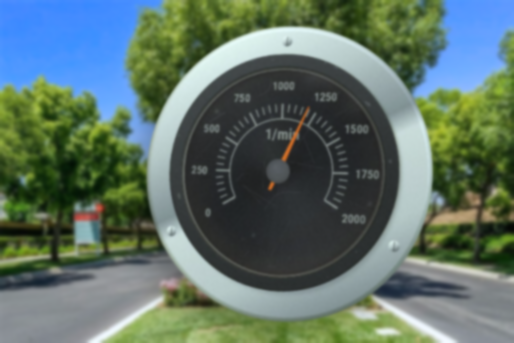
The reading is 1200 rpm
